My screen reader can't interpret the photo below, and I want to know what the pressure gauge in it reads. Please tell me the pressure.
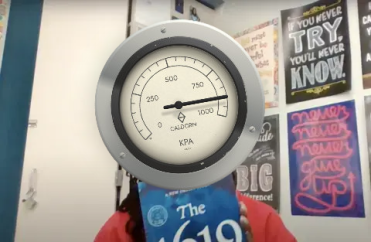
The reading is 900 kPa
